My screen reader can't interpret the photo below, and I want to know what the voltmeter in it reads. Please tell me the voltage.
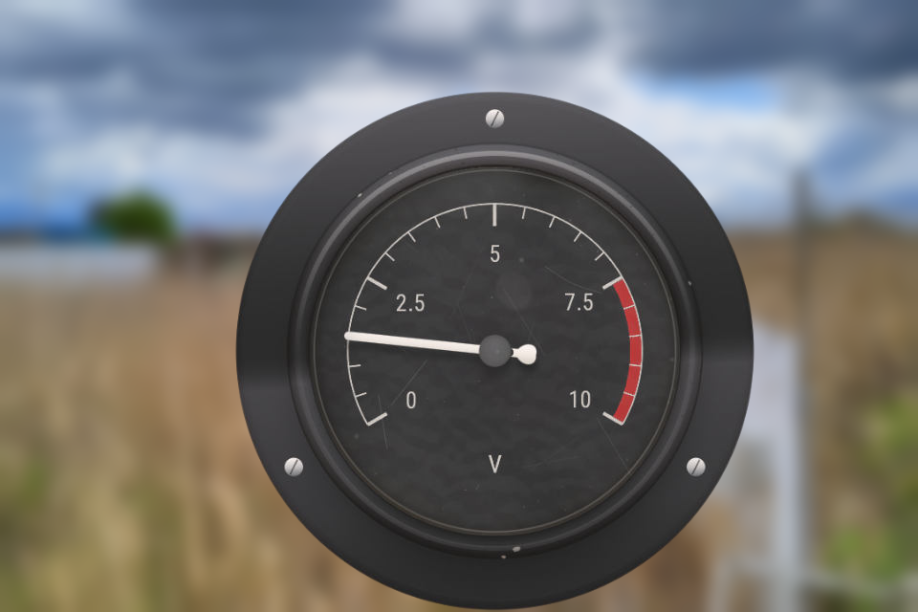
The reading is 1.5 V
